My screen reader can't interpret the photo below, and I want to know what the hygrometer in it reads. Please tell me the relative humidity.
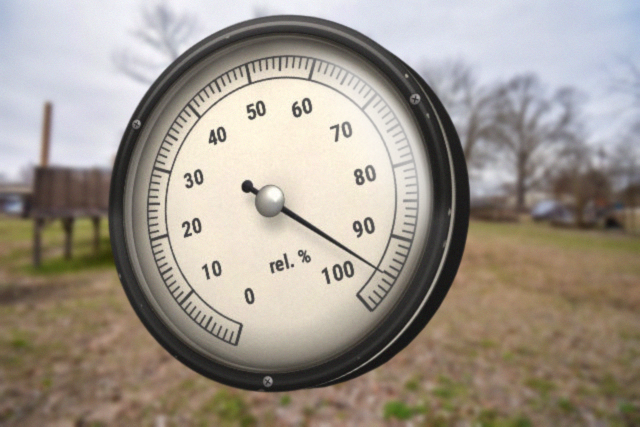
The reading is 95 %
